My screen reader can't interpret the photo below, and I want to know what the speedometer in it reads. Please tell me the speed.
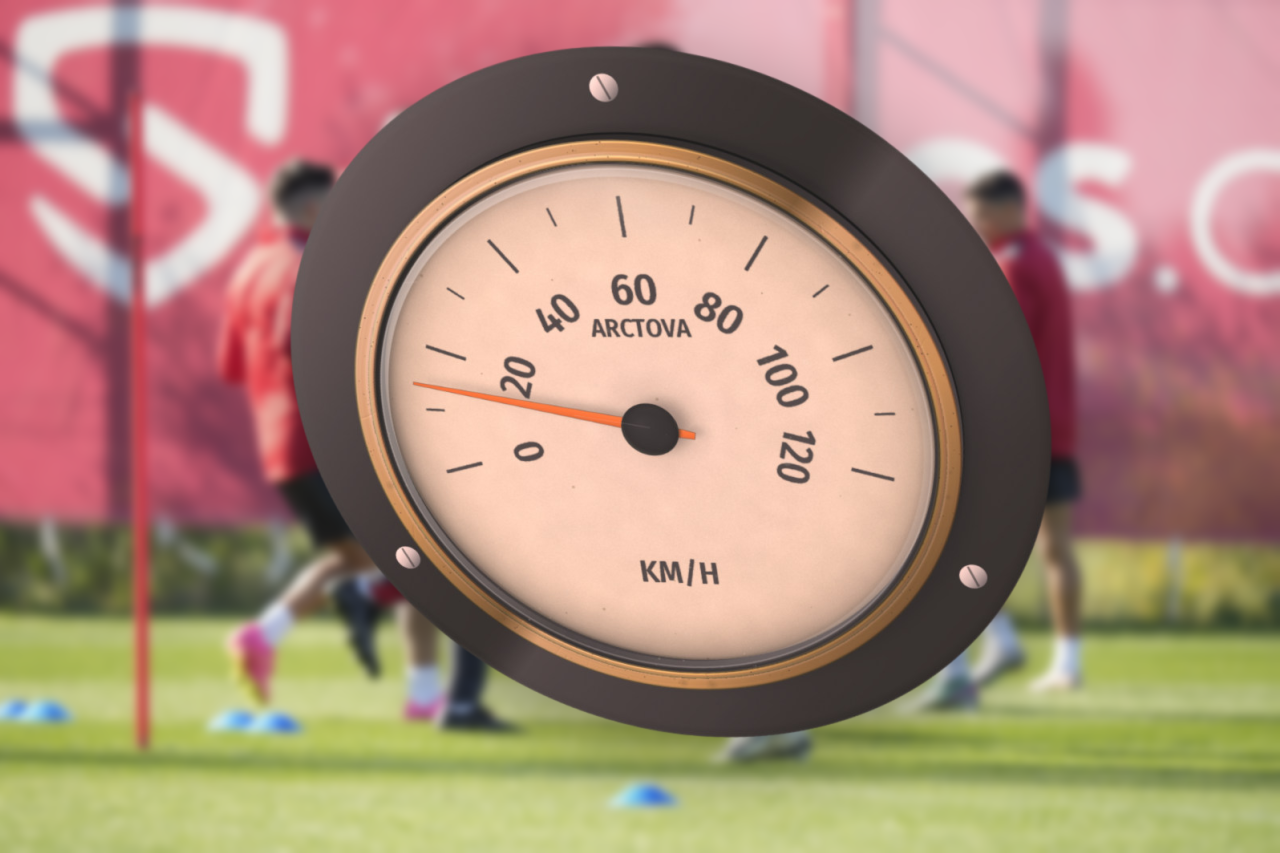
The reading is 15 km/h
